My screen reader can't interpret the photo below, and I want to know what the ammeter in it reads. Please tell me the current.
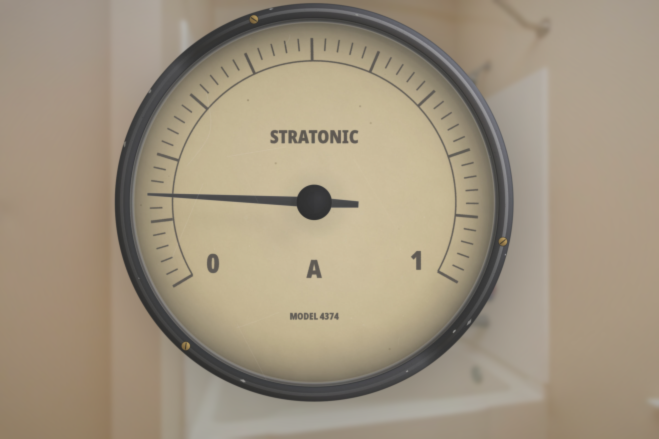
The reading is 0.14 A
